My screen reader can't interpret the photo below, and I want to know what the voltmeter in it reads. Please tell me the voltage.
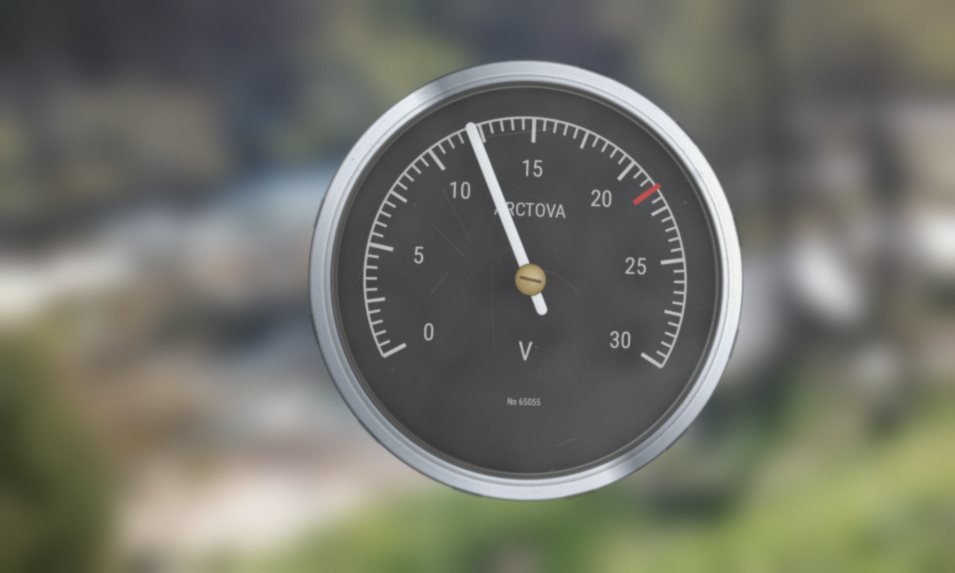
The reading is 12 V
